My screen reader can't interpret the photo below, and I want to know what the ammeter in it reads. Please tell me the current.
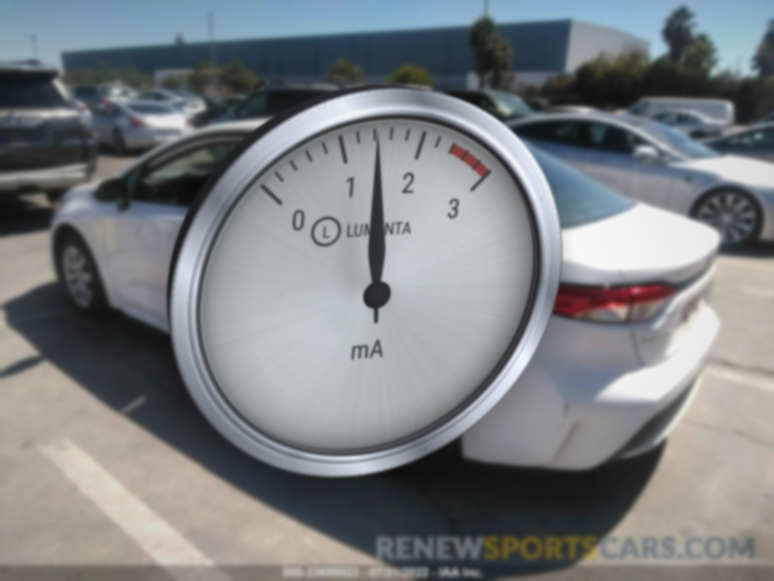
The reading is 1.4 mA
